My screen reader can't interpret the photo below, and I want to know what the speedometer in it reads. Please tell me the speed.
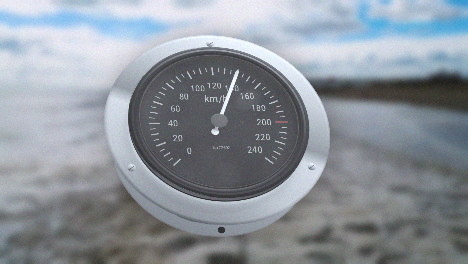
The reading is 140 km/h
